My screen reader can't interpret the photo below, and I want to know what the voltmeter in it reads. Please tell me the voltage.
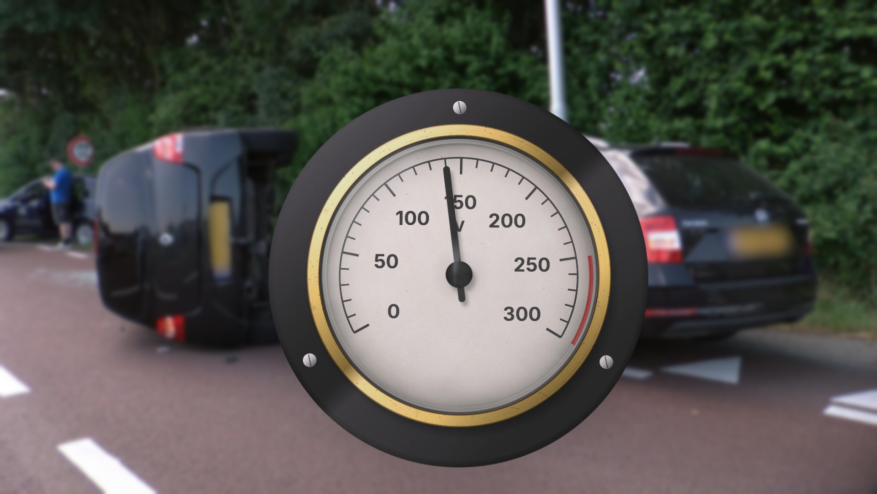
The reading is 140 V
